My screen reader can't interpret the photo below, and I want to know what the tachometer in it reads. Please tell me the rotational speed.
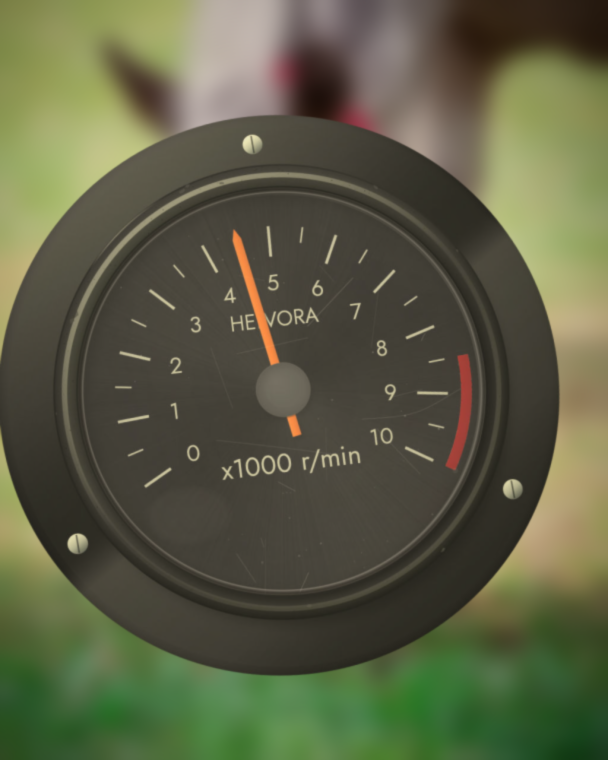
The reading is 4500 rpm
